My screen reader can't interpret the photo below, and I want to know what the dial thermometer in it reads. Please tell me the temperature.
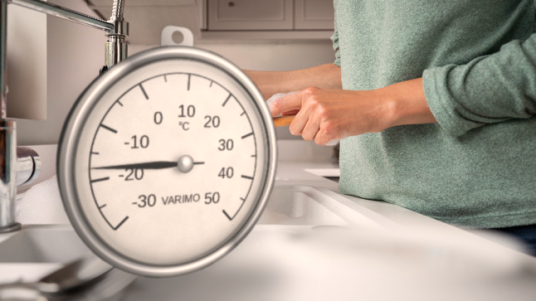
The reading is -17.5 °C
